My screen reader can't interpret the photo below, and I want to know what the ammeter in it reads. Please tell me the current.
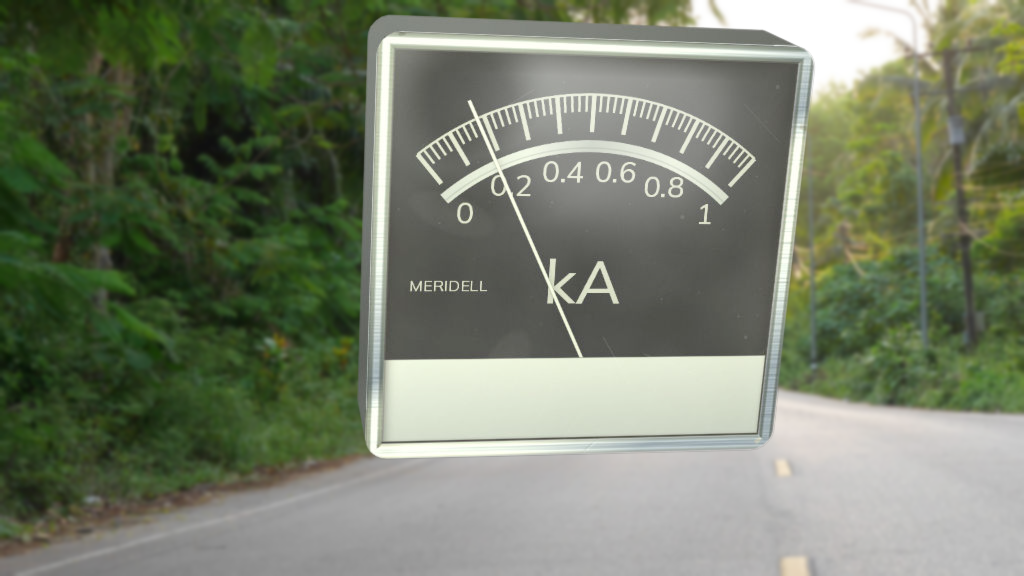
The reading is 0.18 kA
